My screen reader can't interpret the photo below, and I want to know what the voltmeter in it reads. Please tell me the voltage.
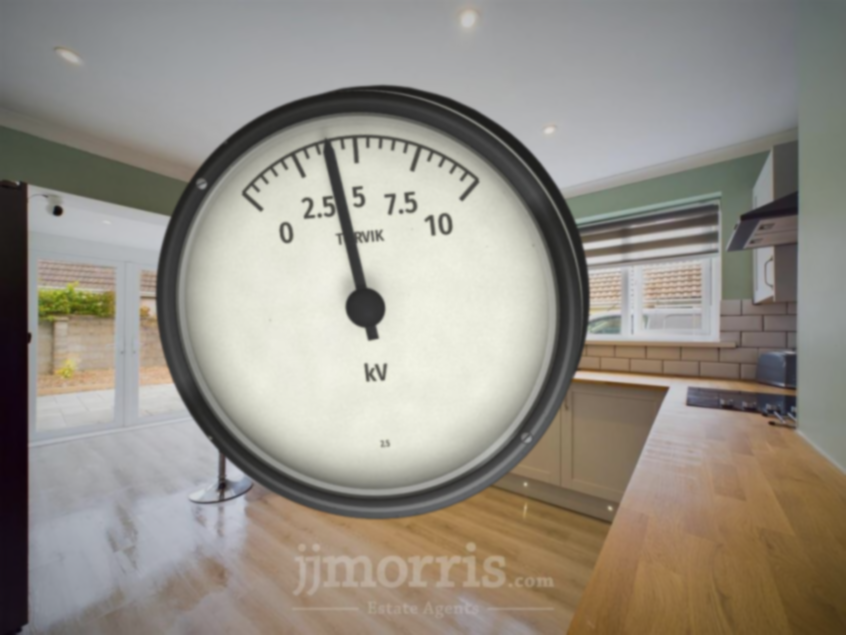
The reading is 4 kV
